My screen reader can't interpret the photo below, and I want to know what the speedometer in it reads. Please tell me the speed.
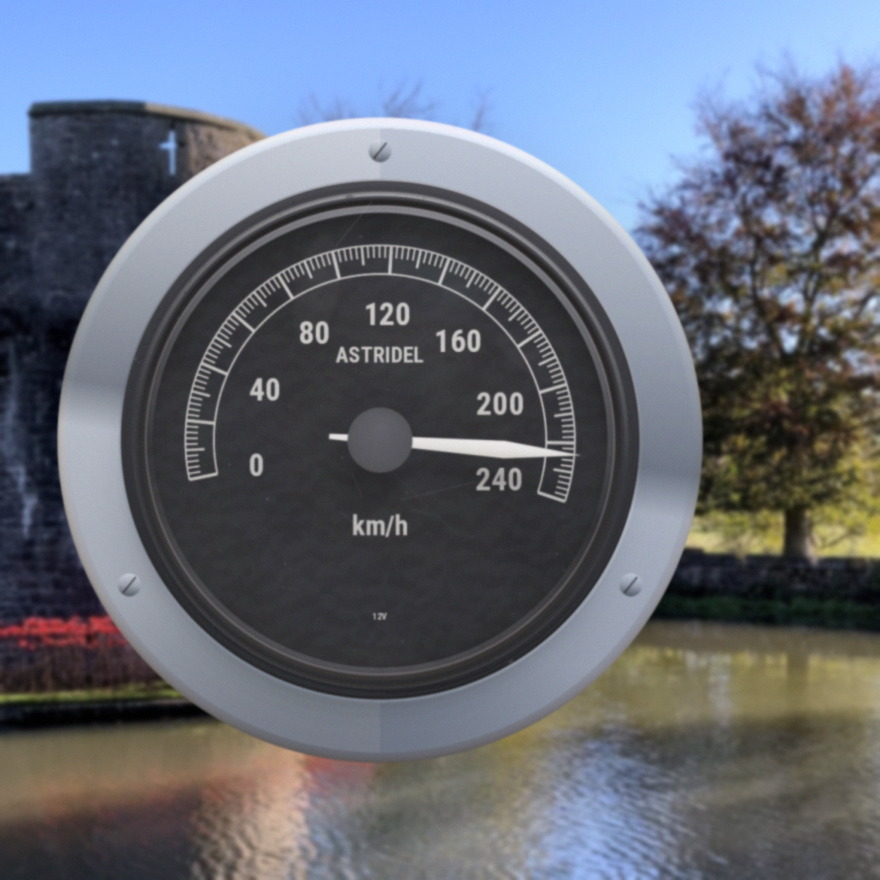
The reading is 224 km/h
